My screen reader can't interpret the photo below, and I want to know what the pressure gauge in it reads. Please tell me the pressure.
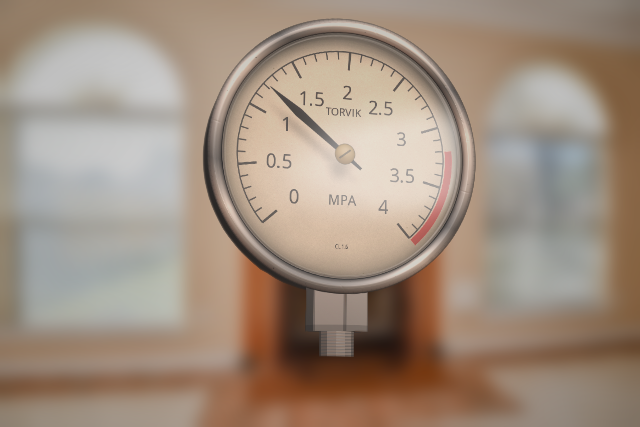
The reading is 1.2 MPa
